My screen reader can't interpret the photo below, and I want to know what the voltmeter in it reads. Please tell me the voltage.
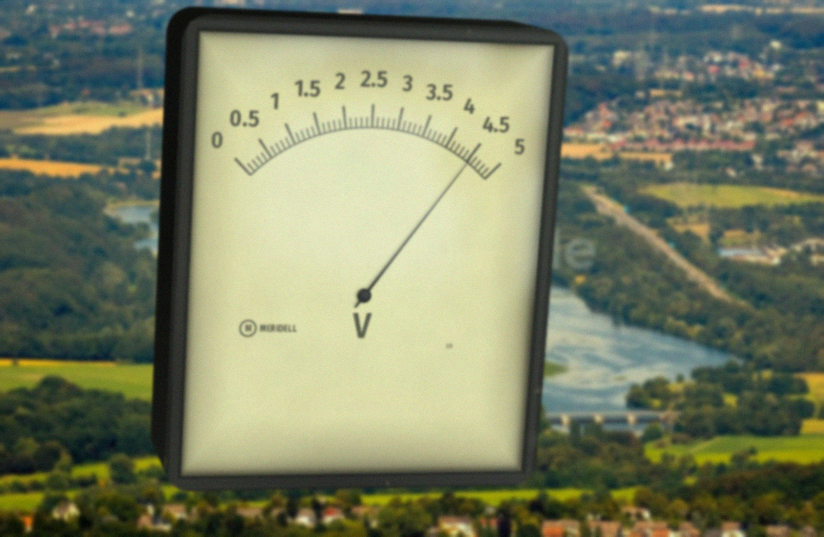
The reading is 4.5 V
